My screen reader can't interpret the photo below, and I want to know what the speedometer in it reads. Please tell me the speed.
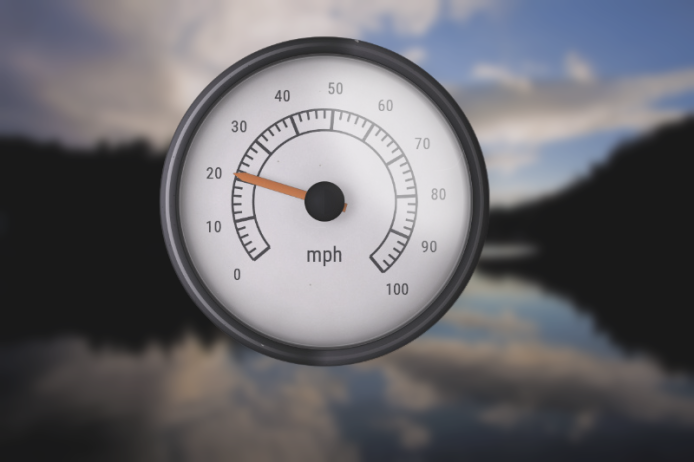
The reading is 21 mph
